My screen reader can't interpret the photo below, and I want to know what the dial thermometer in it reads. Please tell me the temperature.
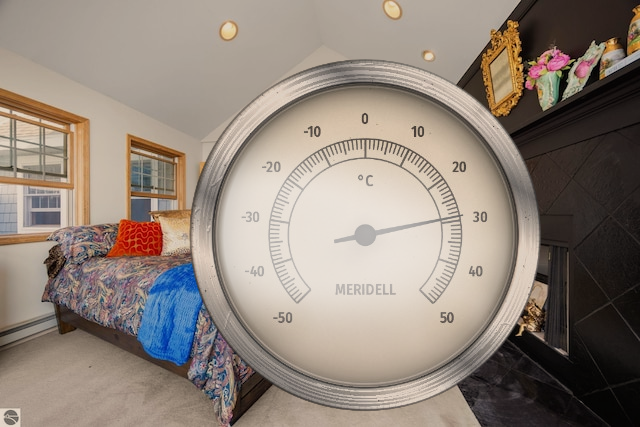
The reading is 29 °C
